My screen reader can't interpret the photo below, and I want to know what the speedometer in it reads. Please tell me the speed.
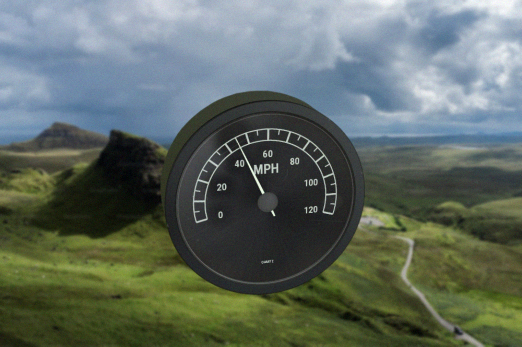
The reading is 45 mph
